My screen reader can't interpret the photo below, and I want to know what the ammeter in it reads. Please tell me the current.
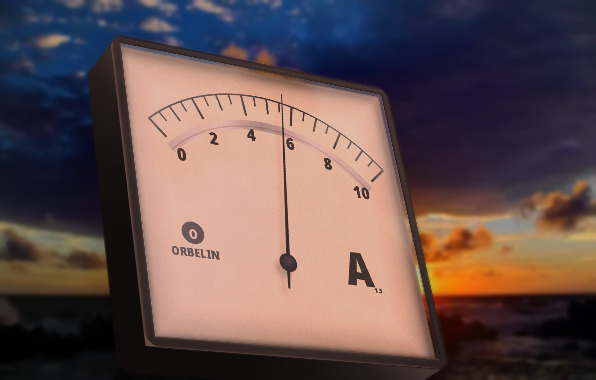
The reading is 5.5 A
